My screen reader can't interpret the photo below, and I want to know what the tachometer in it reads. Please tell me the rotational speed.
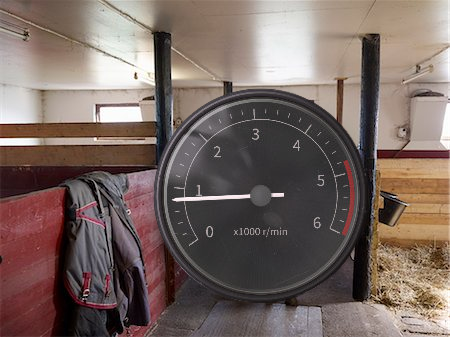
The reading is 800 rpm
